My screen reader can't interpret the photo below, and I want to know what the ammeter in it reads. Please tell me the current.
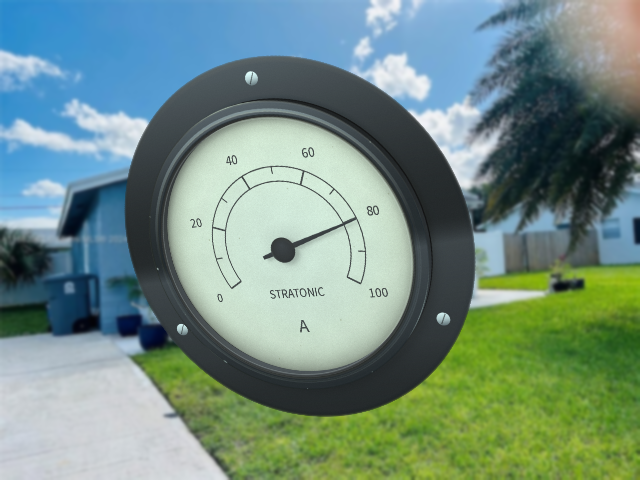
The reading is 80 A
